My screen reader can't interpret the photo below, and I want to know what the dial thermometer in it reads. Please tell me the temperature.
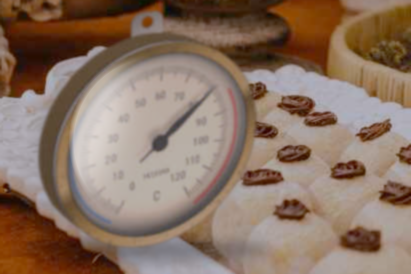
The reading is 80 °C
